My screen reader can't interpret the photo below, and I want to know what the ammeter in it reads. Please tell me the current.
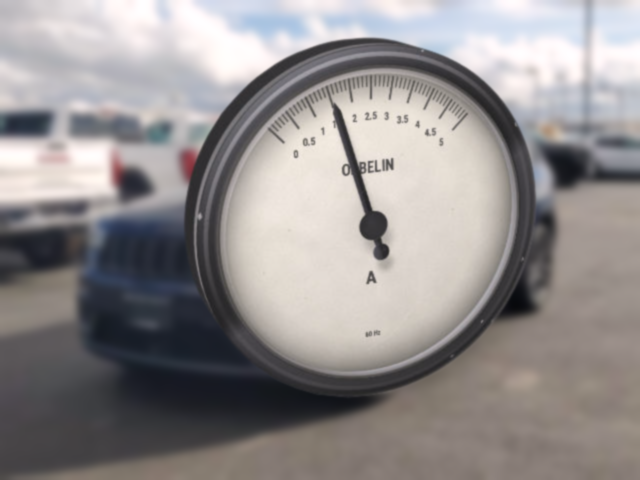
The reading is 1.5 A
